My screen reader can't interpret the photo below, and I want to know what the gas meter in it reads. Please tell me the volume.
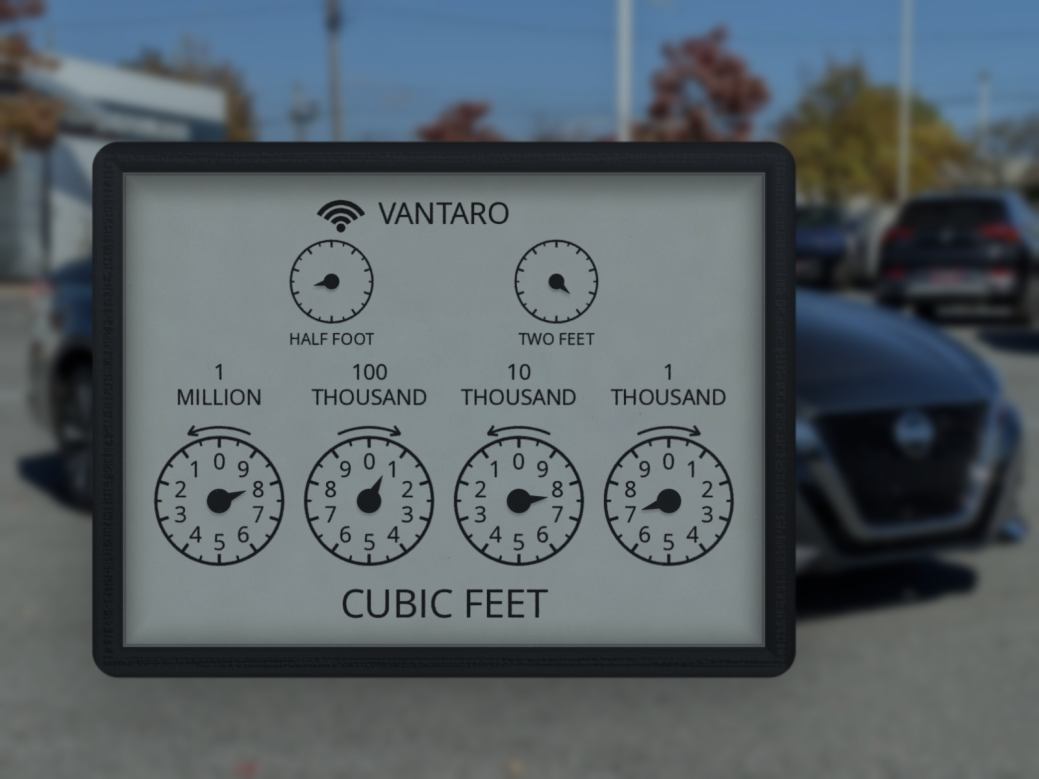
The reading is 807700 ft³
